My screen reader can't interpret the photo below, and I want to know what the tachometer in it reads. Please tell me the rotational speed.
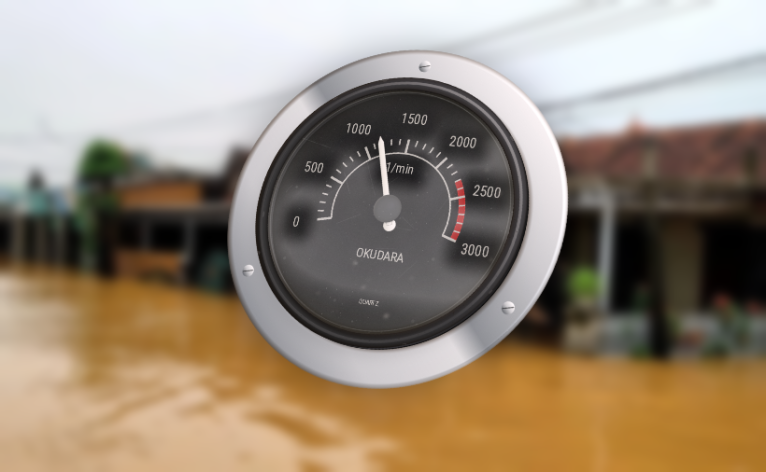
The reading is 1200 rpm
